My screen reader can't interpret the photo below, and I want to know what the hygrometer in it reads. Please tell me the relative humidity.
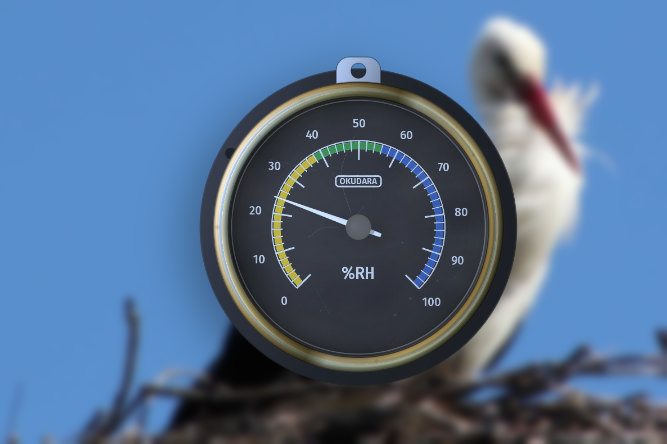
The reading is 24 %
